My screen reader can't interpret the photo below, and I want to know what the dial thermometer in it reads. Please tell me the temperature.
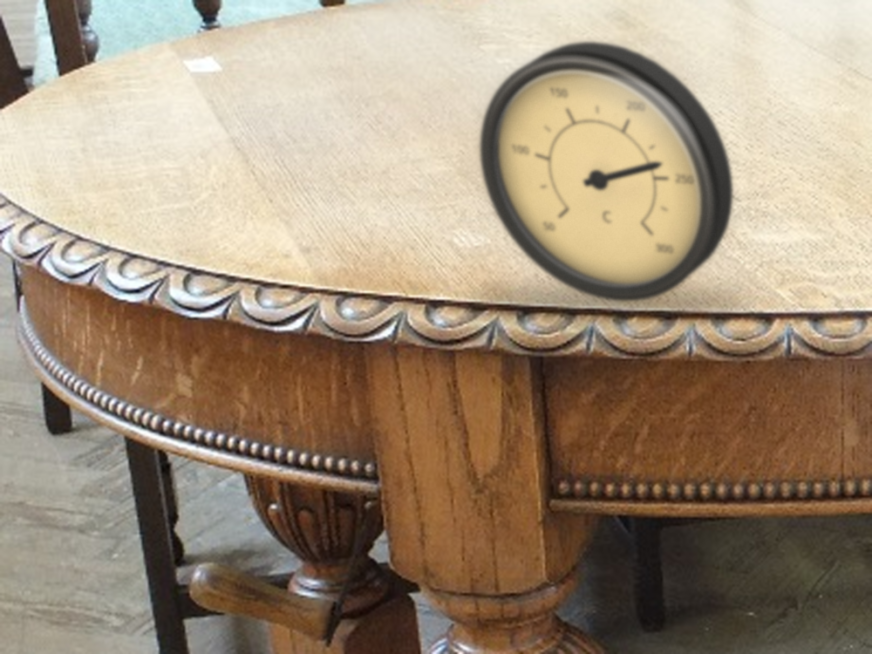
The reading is 237.5 °C
